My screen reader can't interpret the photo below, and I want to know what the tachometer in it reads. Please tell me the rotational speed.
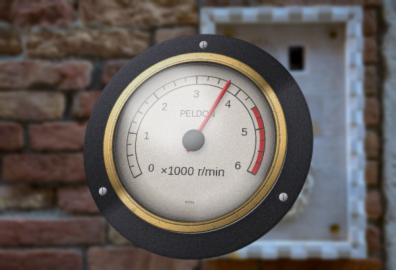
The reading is 3750 rpm
